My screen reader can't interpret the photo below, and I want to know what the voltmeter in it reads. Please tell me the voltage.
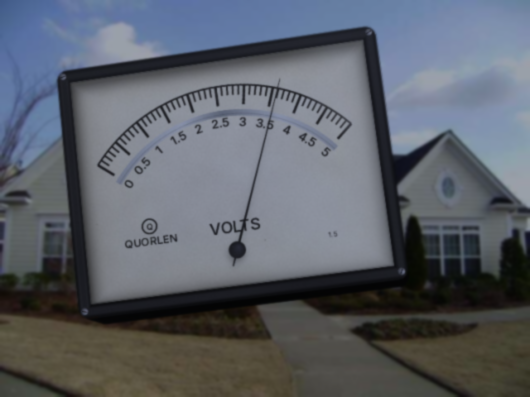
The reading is 3.6 V
